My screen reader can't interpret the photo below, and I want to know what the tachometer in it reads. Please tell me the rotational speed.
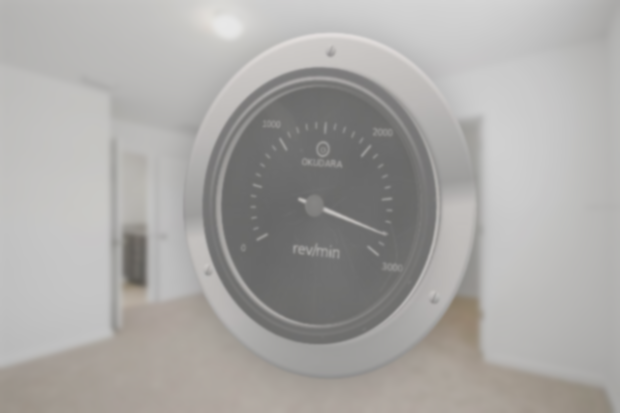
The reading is 2800 rpm
